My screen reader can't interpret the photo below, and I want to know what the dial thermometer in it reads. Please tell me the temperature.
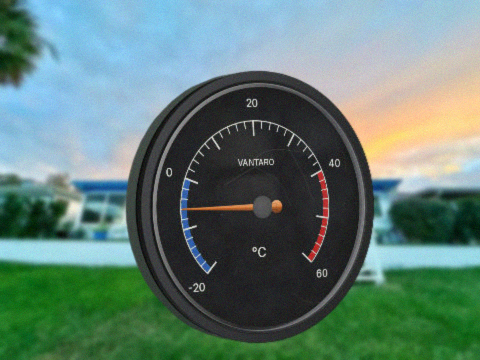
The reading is -6 °C
